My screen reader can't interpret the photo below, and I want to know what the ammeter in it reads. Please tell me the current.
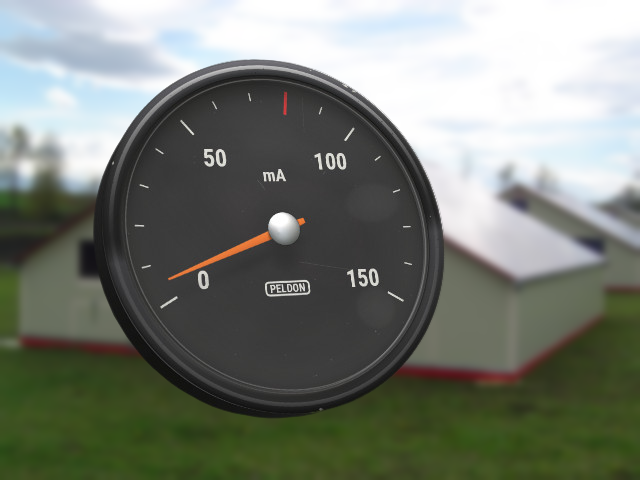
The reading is 5 mA
